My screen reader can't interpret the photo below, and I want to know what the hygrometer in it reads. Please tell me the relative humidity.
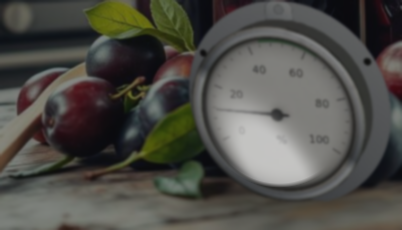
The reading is 12 %
